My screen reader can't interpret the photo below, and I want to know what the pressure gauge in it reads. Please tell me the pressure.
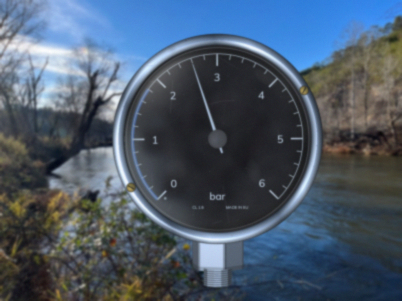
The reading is 2.6 bar
